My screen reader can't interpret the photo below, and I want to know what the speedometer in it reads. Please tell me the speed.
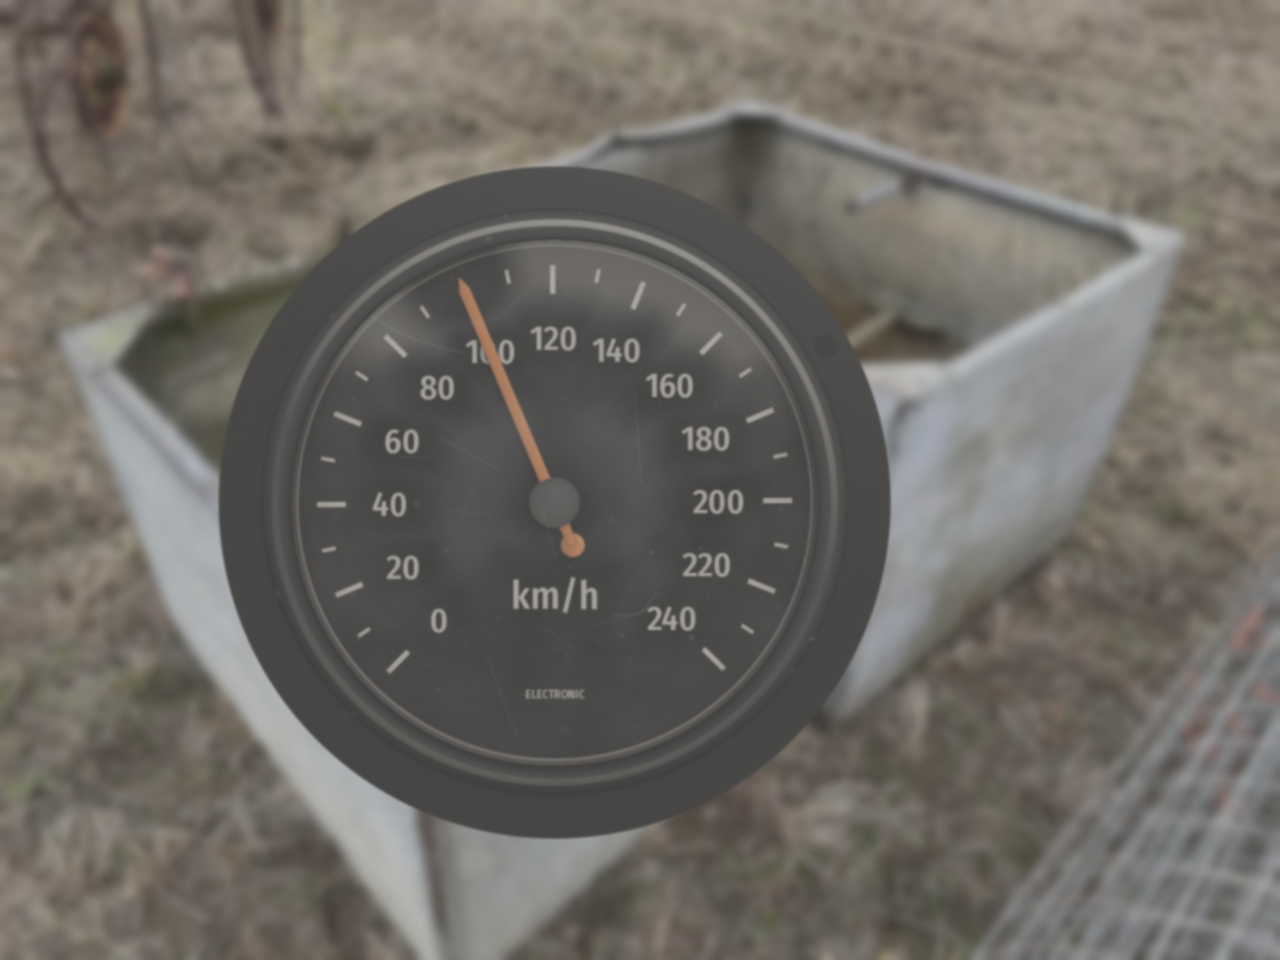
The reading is 100 km/h
